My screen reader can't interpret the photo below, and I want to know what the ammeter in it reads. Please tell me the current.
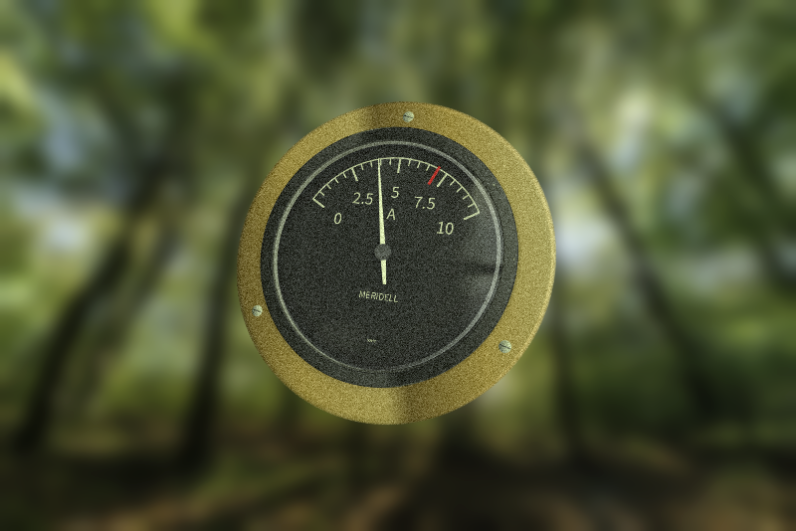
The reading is 4 A
